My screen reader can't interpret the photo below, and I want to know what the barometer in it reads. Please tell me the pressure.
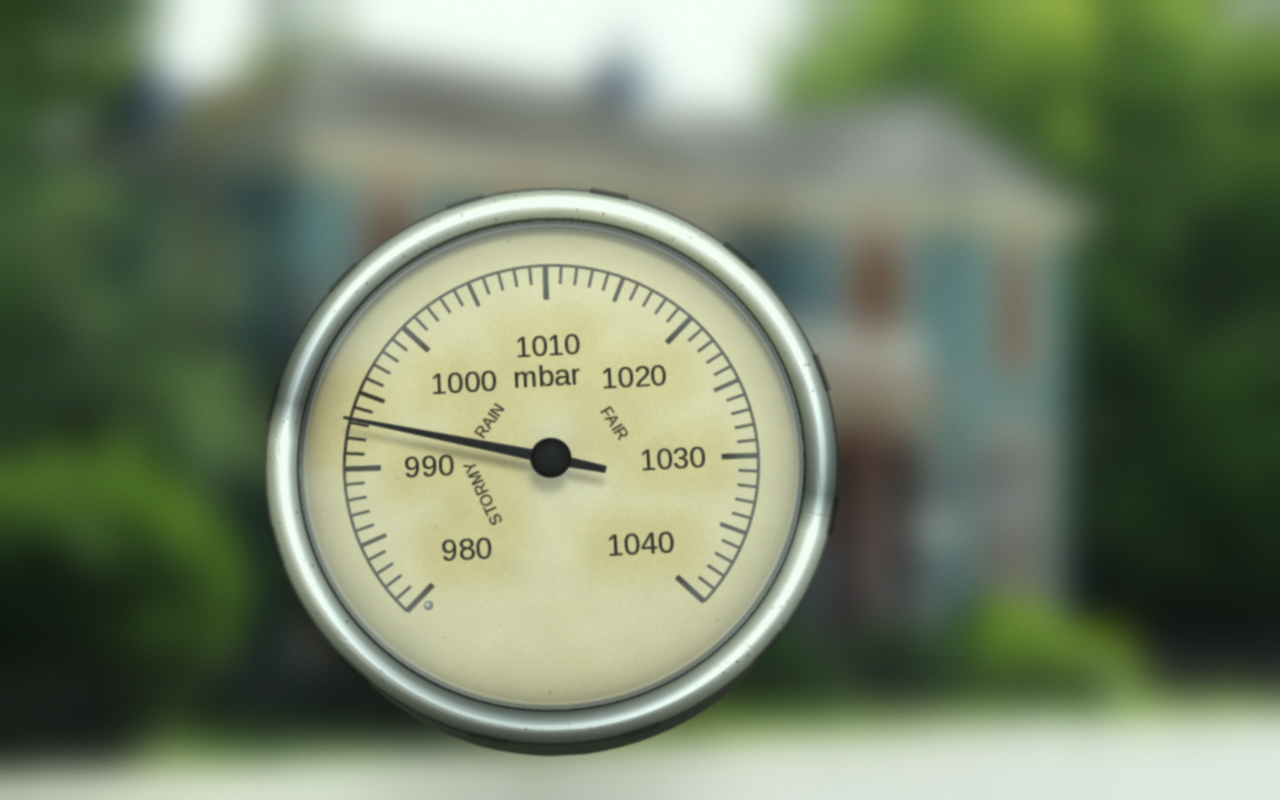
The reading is 993 mbar
